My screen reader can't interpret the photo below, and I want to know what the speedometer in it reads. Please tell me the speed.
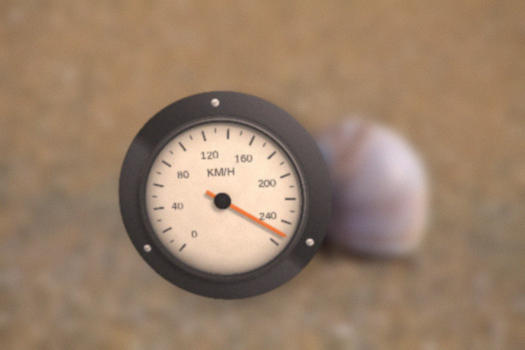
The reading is 250 km/h
